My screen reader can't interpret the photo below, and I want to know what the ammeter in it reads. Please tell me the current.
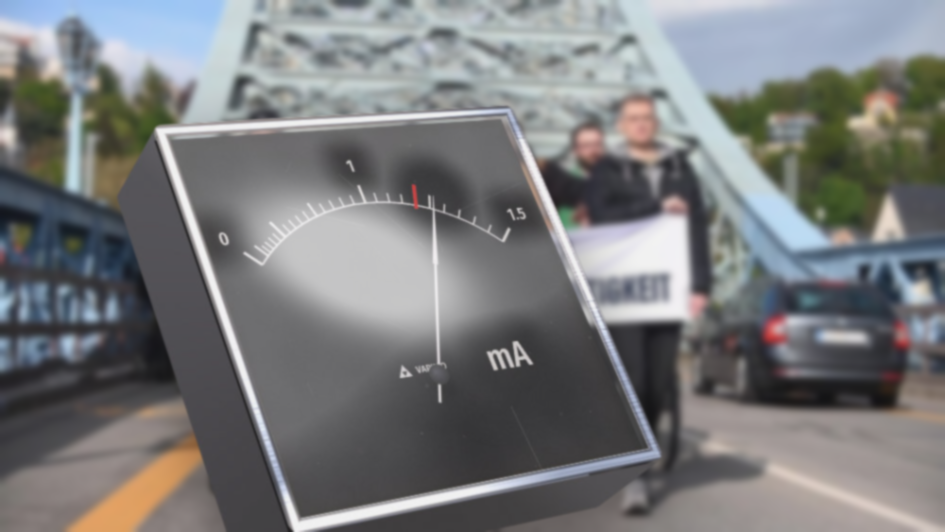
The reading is 1.25 mA
